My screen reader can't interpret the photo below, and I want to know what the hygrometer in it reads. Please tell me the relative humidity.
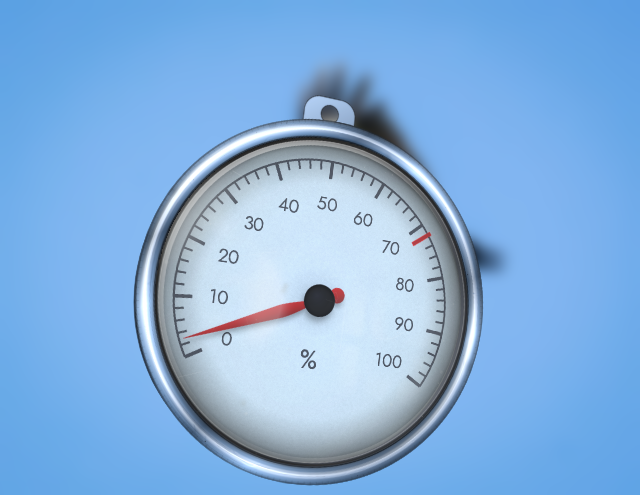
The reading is 3 %
